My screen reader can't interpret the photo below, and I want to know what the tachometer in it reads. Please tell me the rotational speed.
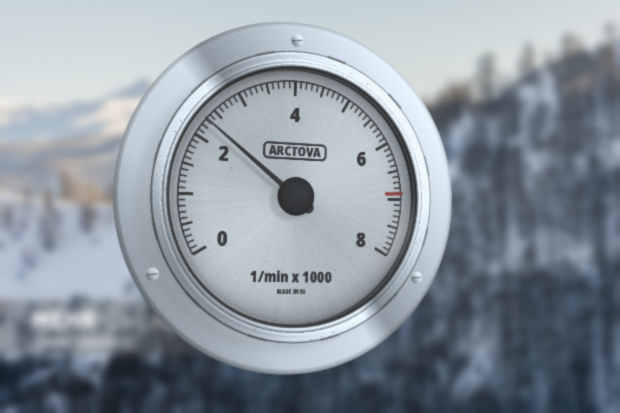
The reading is 2300 rpm
